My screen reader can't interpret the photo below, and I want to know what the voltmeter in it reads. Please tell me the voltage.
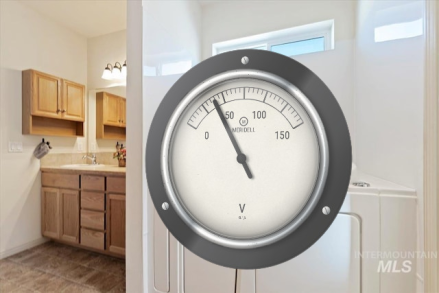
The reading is 40 V
